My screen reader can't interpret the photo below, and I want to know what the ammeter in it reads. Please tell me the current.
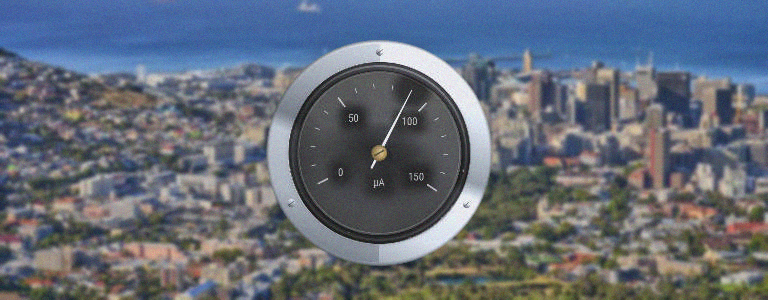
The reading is 90 µA
